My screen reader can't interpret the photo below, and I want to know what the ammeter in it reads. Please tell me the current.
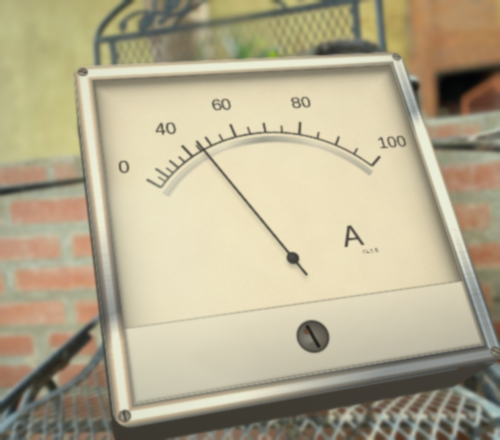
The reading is 45 A
